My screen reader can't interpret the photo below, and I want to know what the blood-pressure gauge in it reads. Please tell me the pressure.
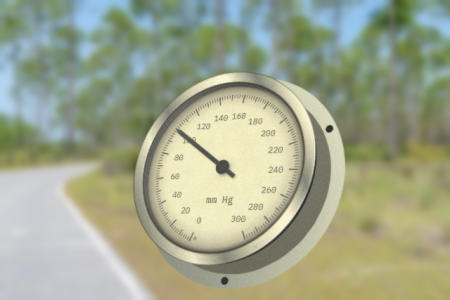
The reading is 100 mmHg
